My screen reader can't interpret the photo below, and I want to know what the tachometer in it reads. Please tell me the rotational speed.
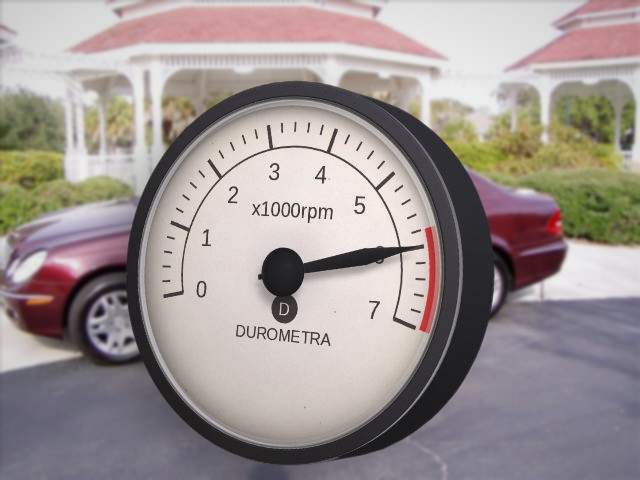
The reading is 6000 rpm
